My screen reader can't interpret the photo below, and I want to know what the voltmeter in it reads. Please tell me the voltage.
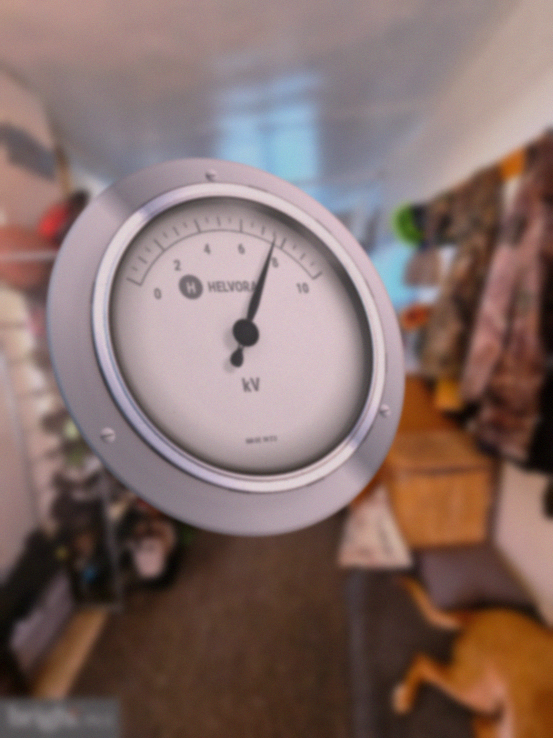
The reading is 7.5 kV
